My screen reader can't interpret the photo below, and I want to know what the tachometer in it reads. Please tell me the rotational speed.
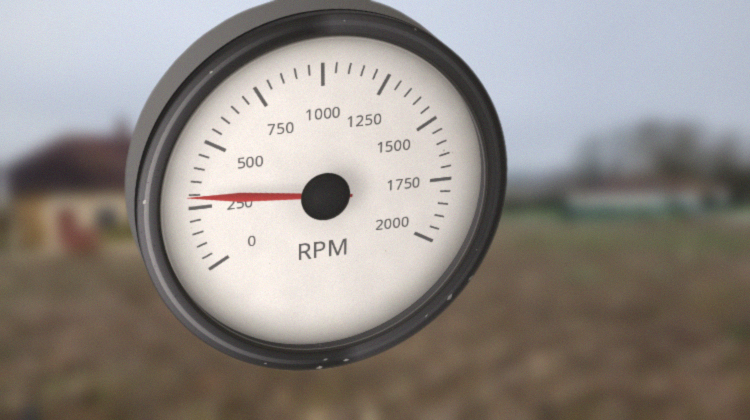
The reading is 300 rpm
